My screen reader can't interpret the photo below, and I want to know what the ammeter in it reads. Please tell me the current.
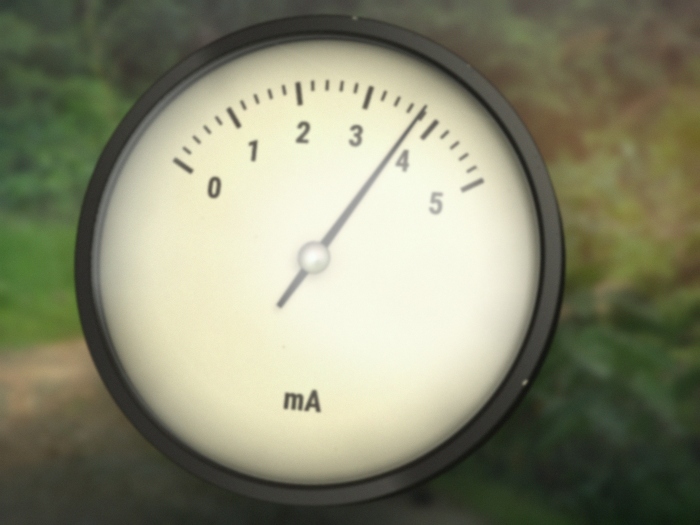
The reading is 3.8 mA
